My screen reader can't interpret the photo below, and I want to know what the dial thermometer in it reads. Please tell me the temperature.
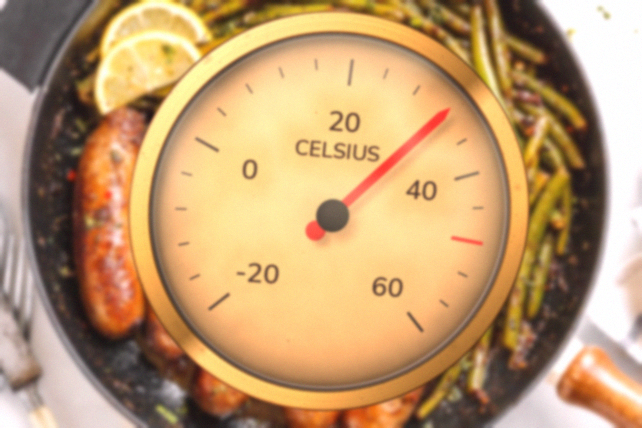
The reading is 32 °C
